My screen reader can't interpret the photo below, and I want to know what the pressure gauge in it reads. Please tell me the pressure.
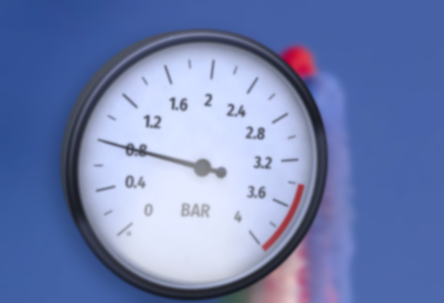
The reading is 0.8 bar
